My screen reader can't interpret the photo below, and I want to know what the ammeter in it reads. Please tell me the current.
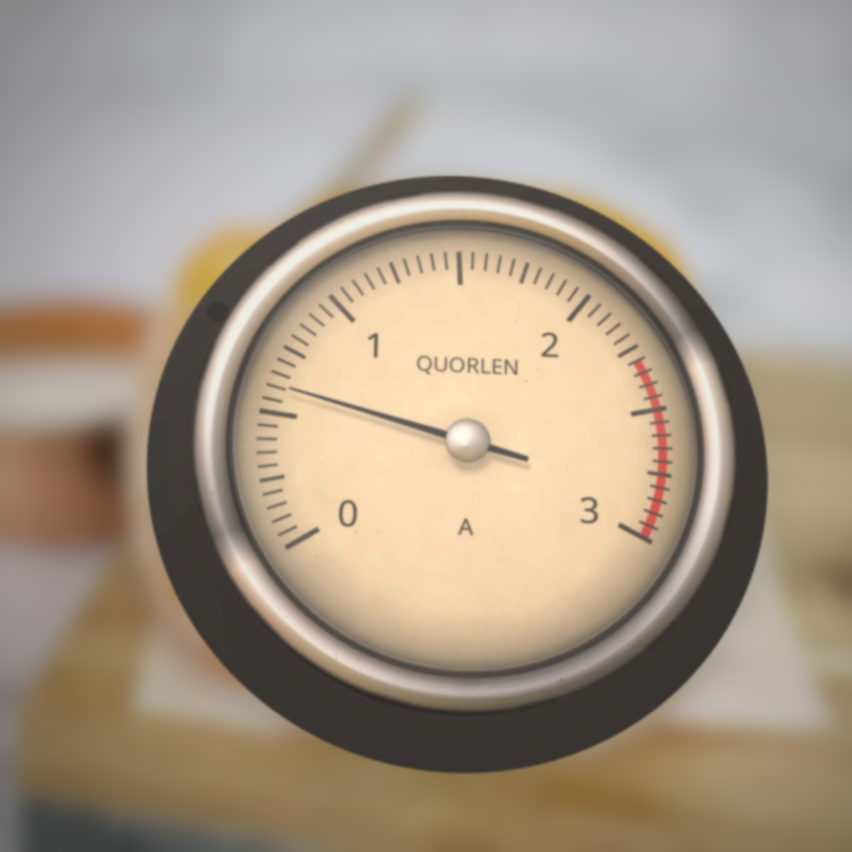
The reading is 0.6 A
